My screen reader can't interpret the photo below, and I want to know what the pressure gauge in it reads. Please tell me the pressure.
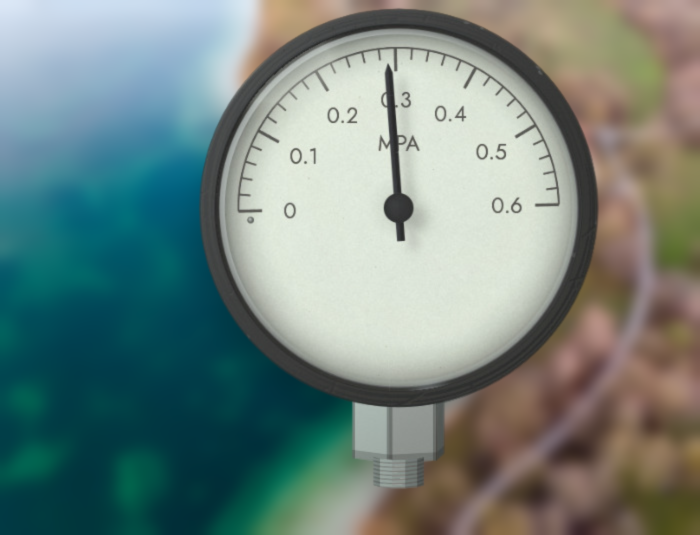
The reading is 0.29 MPa
